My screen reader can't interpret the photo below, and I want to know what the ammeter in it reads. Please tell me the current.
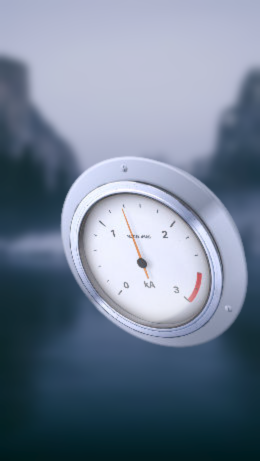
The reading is 1.4 kA
